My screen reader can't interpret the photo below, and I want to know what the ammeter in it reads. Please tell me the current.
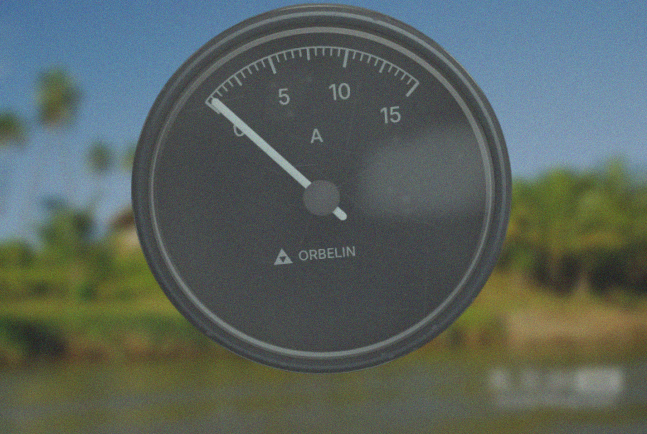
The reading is 0.5 A
